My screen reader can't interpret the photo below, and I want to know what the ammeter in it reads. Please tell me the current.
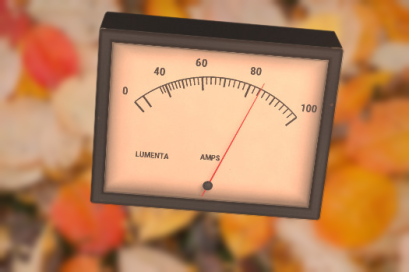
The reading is 84 A
